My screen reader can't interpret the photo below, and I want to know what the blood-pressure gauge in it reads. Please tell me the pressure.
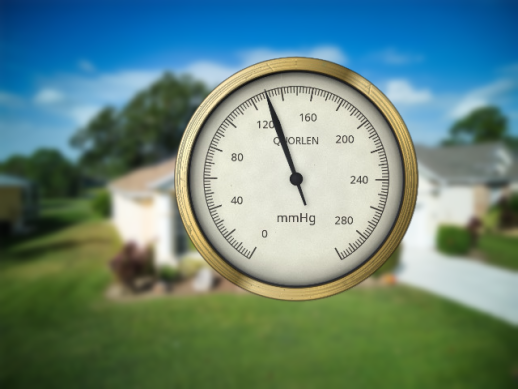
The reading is 130 mmHg
